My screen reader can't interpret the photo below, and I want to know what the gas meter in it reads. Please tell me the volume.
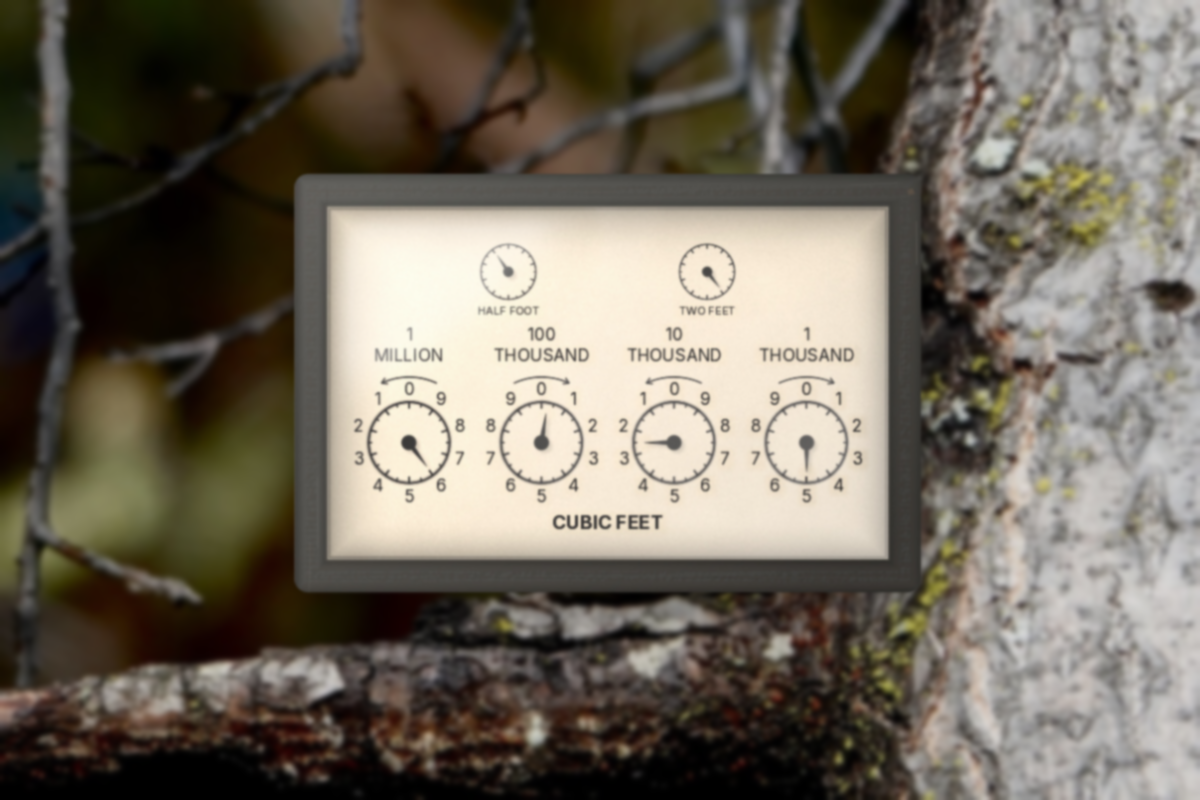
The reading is 602500 ft³
